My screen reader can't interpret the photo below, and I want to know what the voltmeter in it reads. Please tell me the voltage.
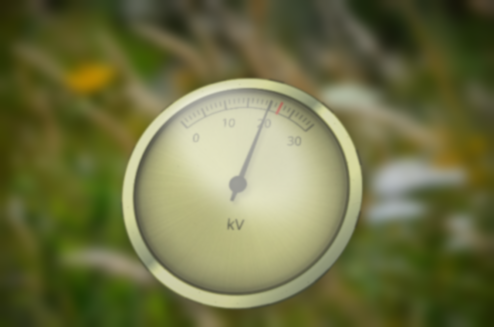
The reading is 20 kV
